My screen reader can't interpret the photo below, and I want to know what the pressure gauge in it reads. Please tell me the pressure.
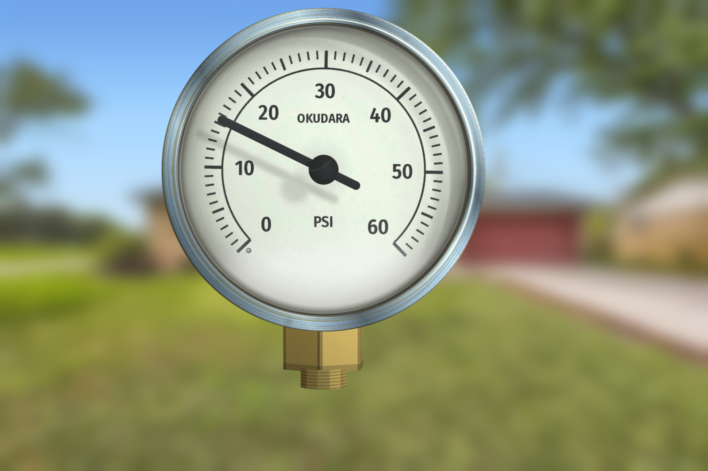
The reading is 15.5 psi
